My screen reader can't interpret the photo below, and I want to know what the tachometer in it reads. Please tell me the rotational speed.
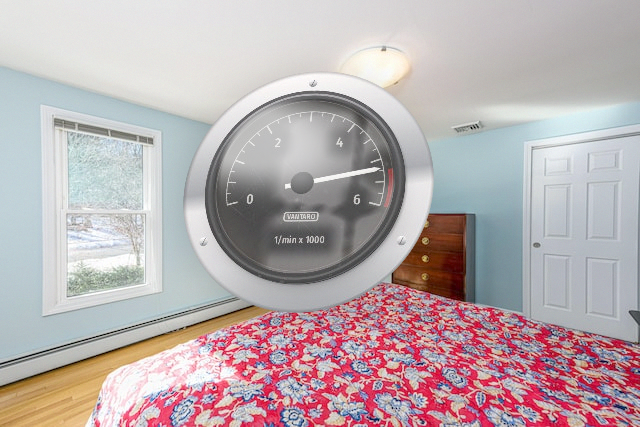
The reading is 5250 rpm
